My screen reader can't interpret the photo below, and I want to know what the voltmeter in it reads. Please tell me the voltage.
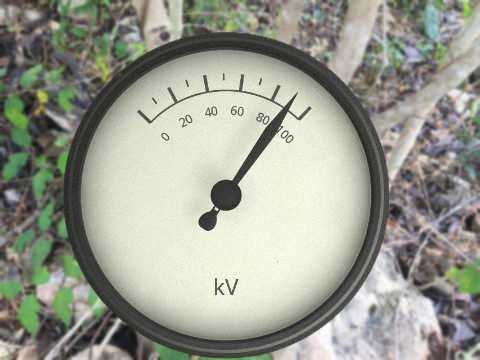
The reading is 90 kV
